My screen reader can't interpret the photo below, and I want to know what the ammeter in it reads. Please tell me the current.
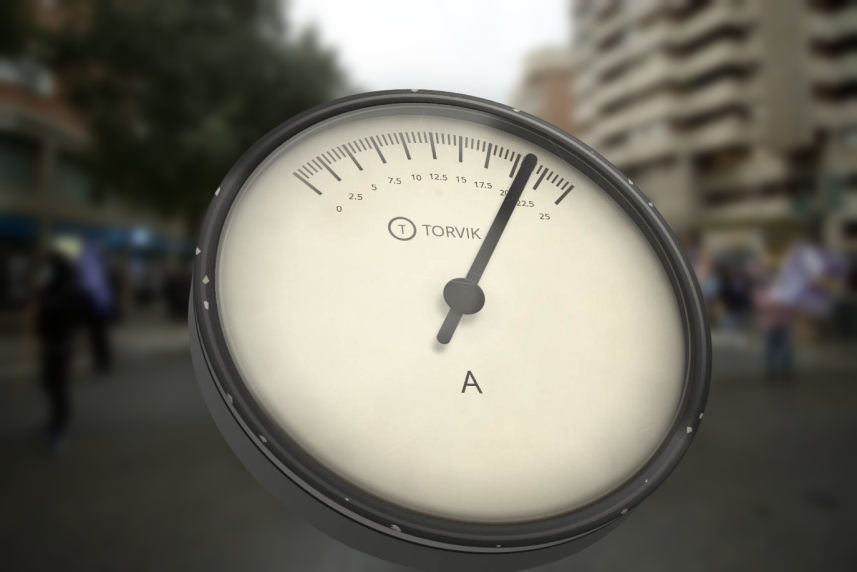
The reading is 21 A
